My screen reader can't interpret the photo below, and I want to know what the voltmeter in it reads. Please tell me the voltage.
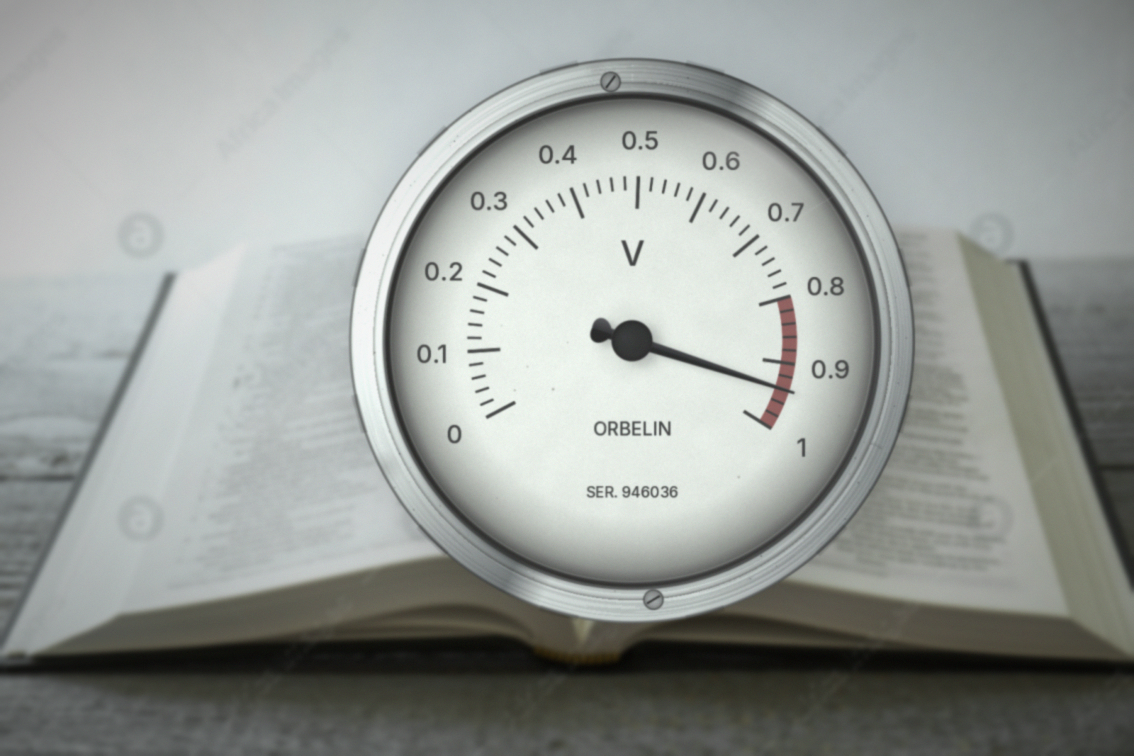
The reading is 0.94 V
